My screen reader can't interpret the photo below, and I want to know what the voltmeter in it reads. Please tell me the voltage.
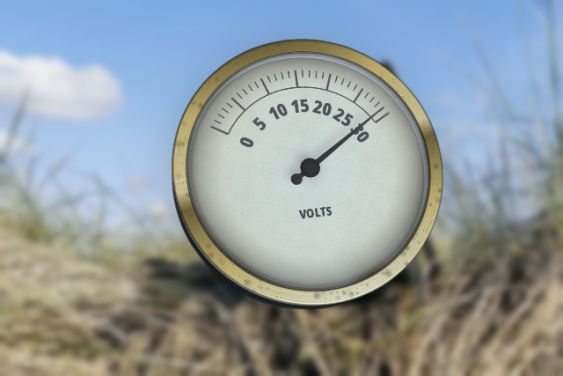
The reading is 29 V
